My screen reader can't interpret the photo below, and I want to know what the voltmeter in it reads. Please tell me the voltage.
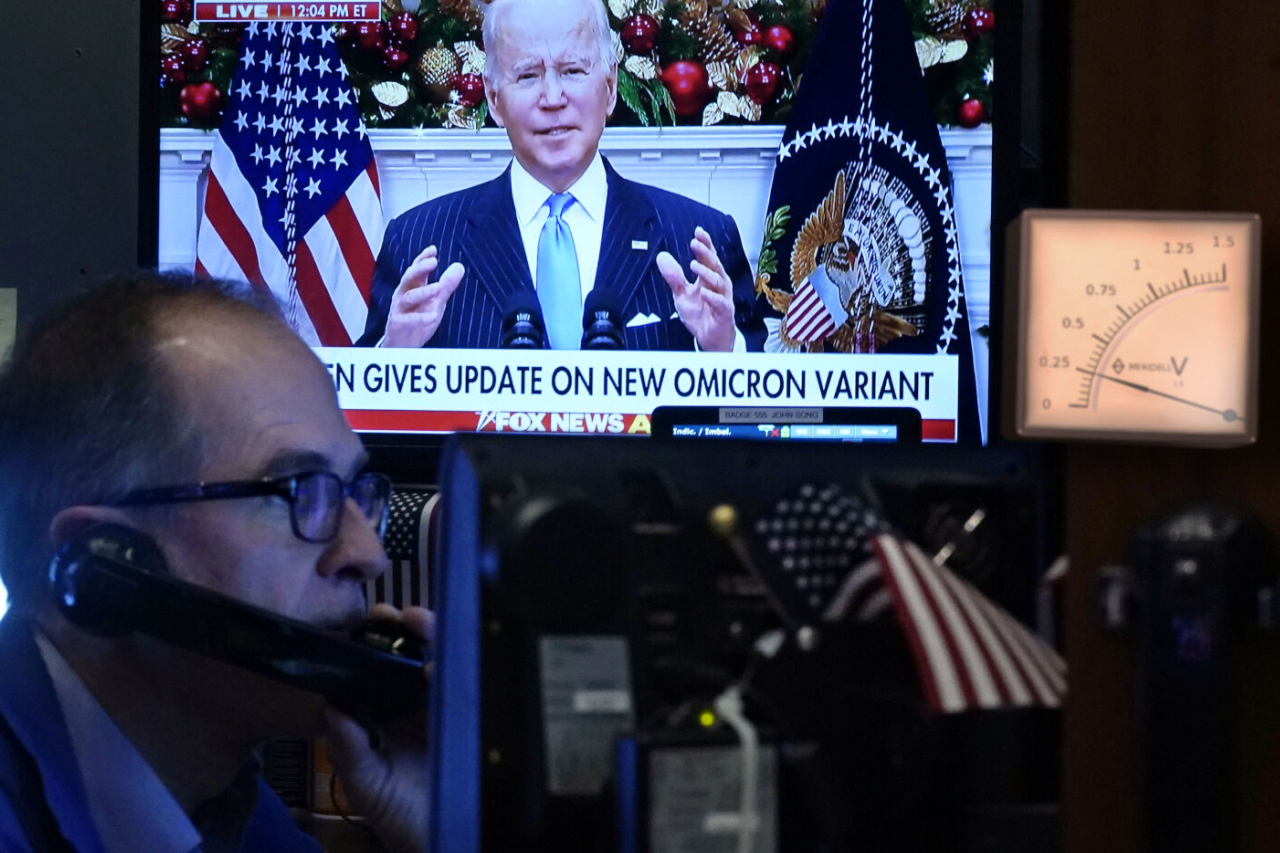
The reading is 0.25 V
